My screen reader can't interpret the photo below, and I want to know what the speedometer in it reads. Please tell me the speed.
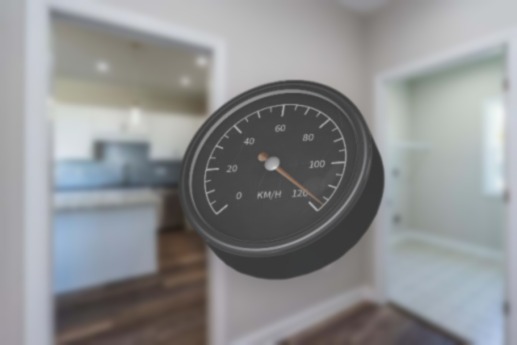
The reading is 117.5 km/h
